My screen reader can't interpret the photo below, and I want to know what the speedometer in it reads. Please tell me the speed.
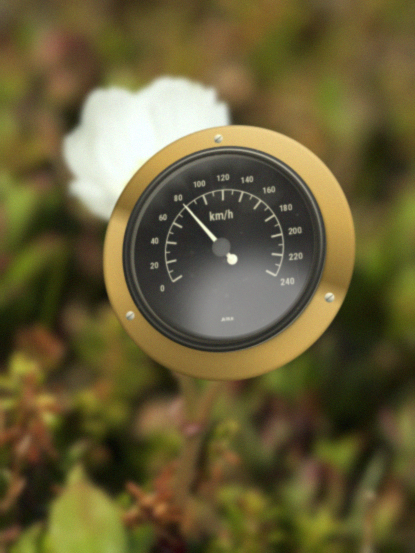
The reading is 80 km/h
